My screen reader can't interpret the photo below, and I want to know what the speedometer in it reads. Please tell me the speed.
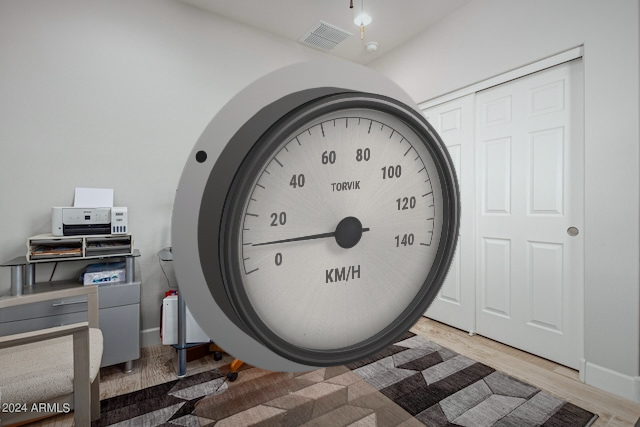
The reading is 10 km/h
